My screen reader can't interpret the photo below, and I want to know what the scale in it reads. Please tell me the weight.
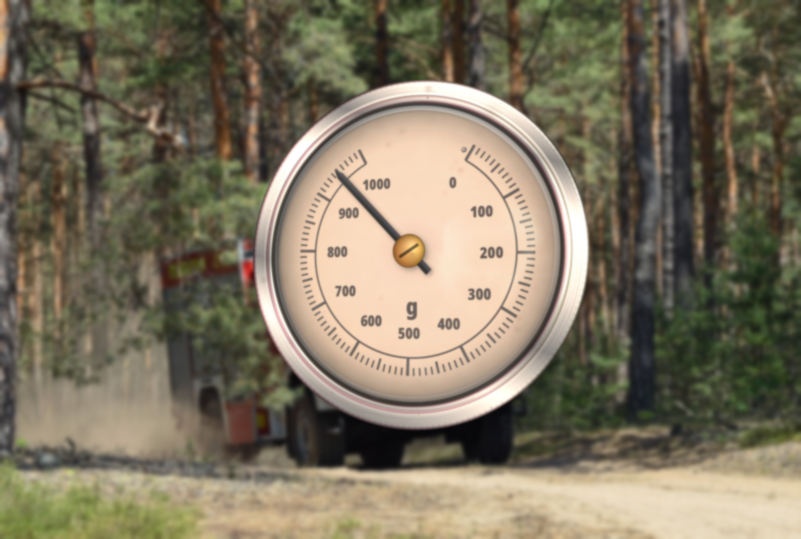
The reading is 950 g
